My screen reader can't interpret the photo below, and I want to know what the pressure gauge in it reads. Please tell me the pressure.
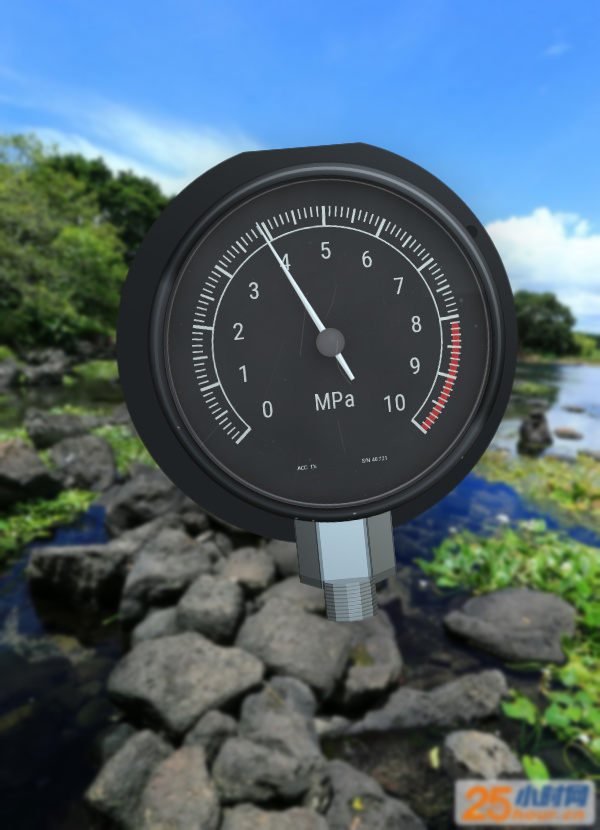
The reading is 3.9 MPa
